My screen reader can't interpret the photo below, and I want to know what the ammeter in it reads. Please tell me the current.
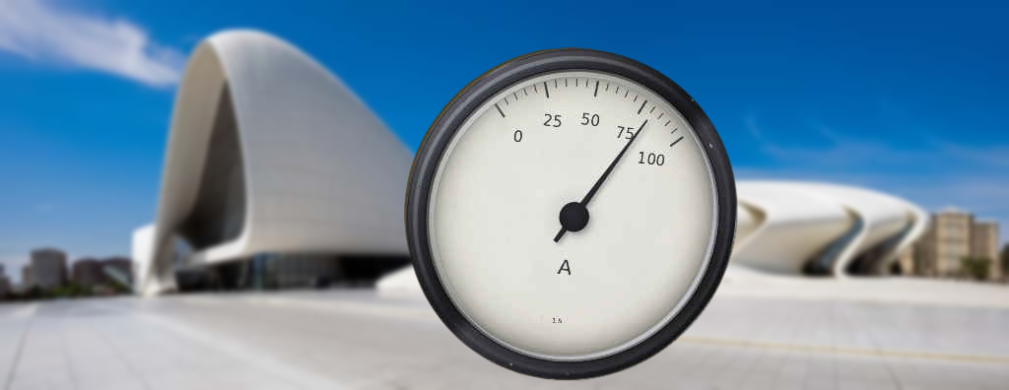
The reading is 80 A
